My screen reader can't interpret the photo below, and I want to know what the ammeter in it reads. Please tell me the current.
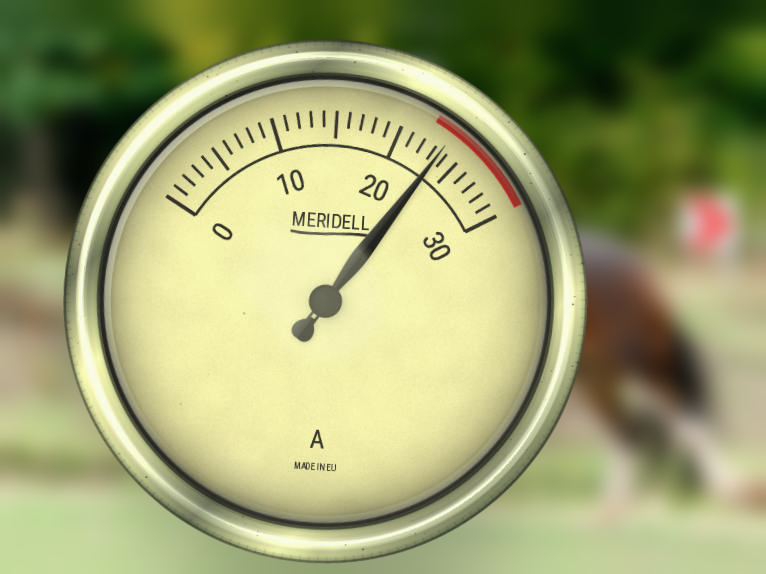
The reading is 23.5 A
